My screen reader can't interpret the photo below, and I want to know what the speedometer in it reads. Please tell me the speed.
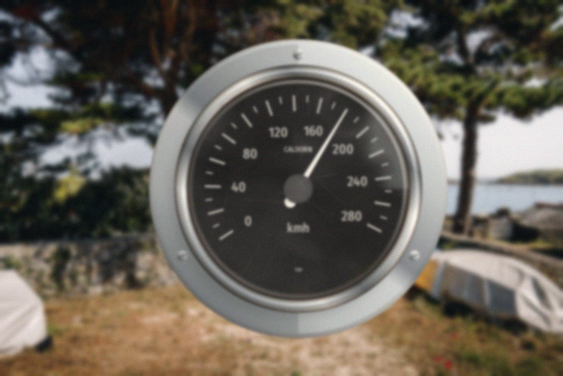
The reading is 180 km/h
